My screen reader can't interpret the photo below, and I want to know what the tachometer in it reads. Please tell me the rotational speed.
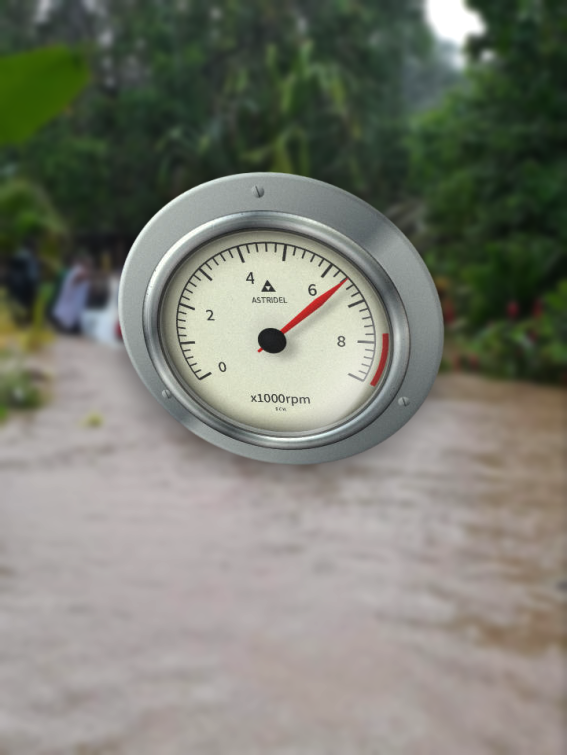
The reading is 6400 rpm
